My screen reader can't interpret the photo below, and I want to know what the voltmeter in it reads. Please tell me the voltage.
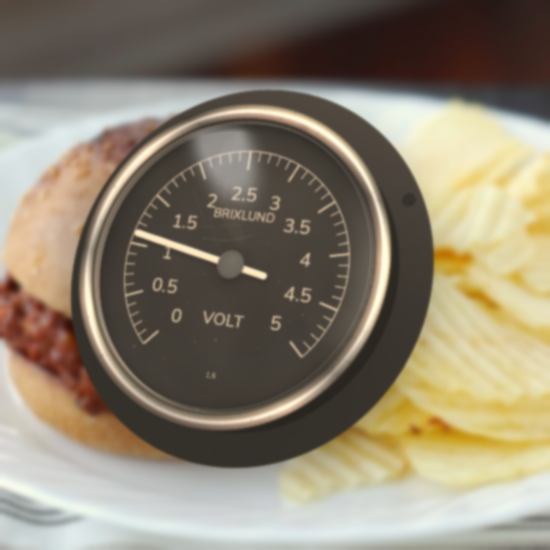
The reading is 1.1 V
